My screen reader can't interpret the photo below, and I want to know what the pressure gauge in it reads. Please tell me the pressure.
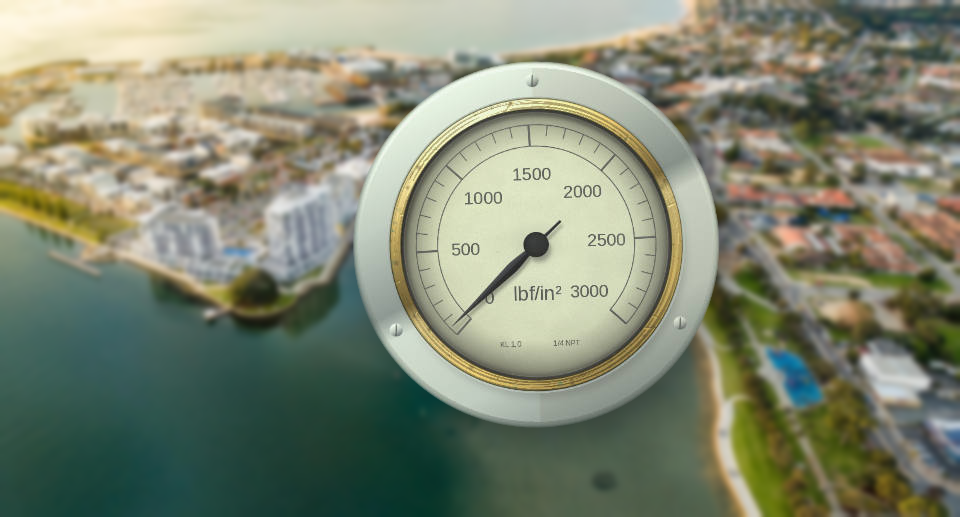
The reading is 50 psi
